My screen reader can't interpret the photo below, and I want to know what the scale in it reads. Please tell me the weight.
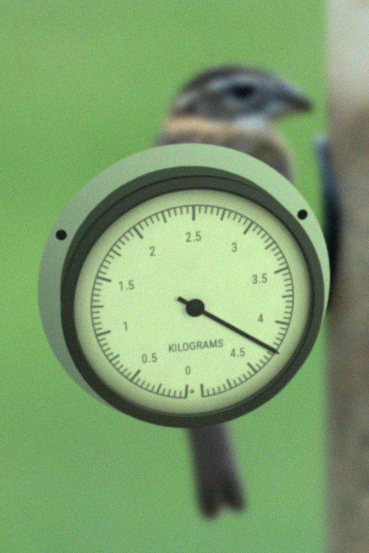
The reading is 4.25 kg
